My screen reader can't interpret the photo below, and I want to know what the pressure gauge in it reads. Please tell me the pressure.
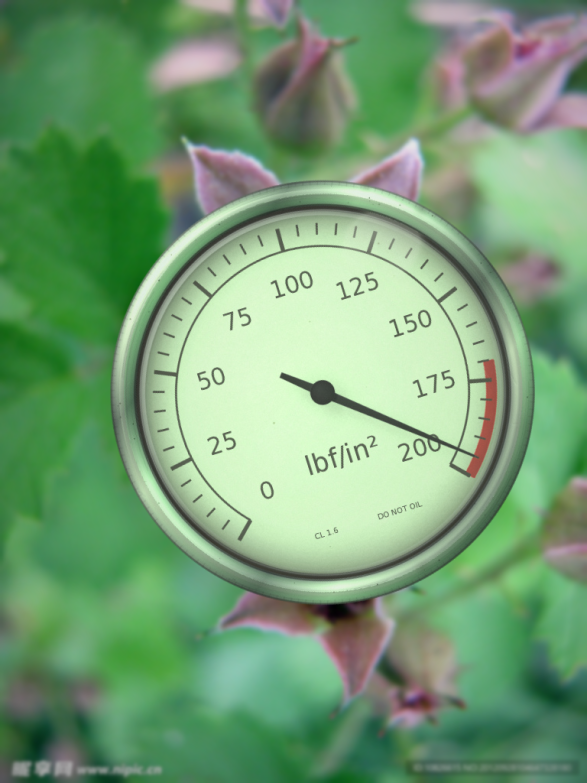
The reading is 195 psi
